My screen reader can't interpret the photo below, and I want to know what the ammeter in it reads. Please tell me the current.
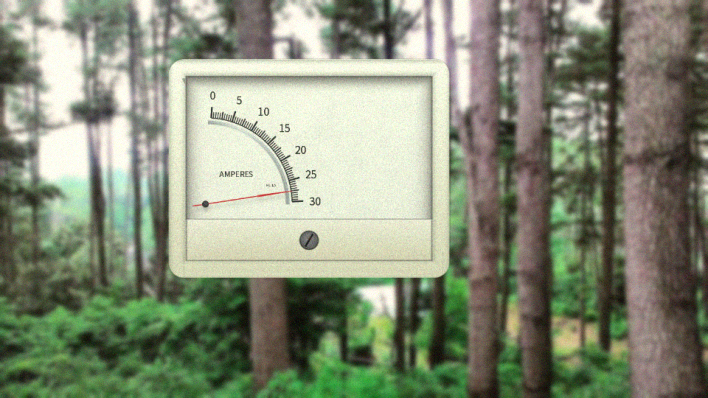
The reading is 27.5 A
